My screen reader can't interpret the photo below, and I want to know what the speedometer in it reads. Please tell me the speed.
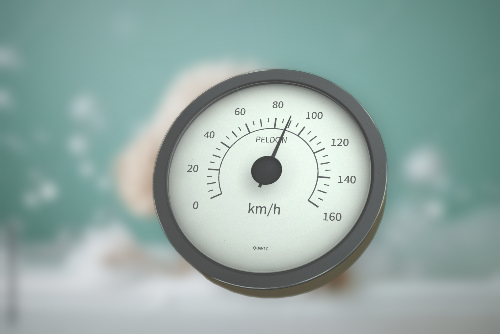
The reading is 90 km/h
